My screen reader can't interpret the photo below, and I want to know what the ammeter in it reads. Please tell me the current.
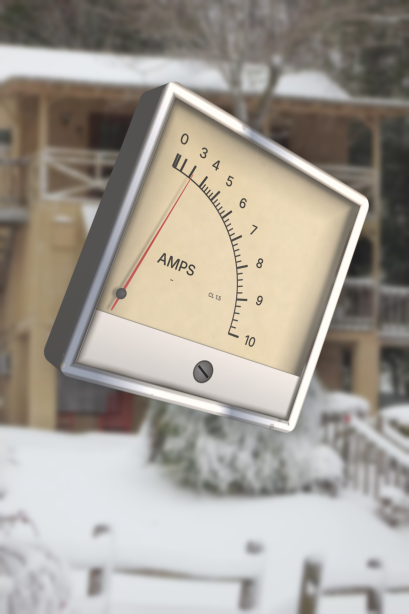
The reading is 3 A
